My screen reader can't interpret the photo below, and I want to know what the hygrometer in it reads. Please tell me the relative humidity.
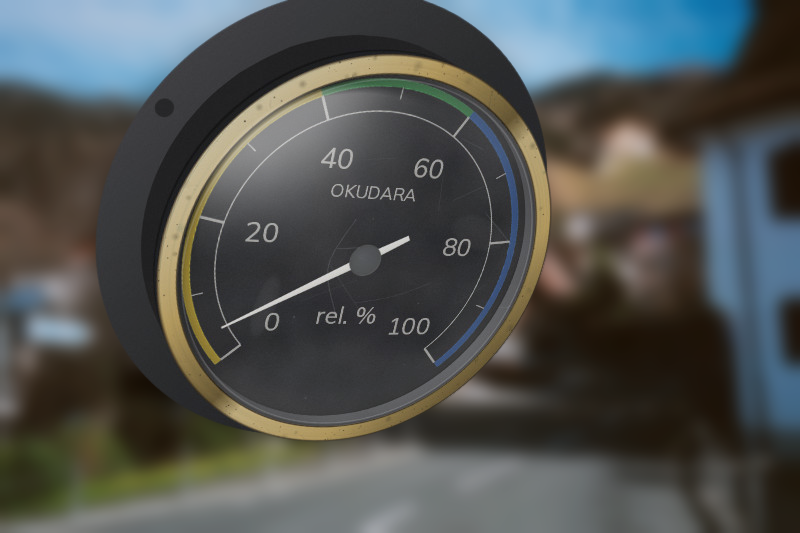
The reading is 5 %
